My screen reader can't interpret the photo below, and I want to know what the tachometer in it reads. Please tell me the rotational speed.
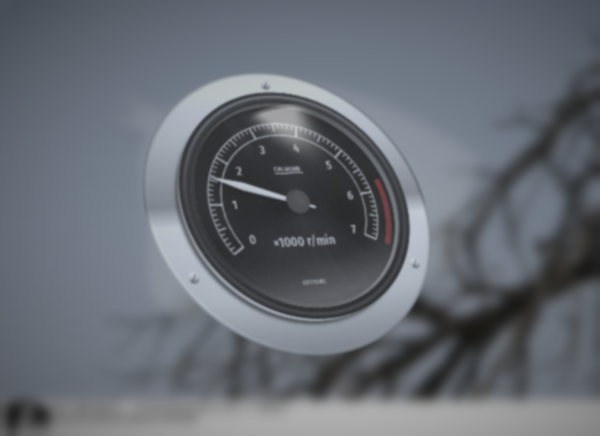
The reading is 1500 rpm
